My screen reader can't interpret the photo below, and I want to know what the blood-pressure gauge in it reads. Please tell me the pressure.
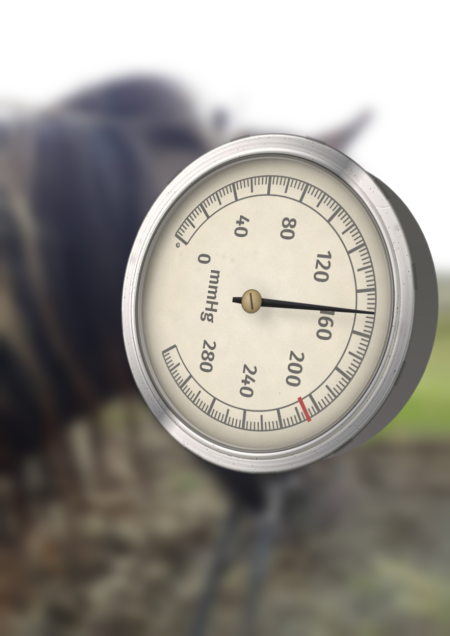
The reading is 150 mmHg
